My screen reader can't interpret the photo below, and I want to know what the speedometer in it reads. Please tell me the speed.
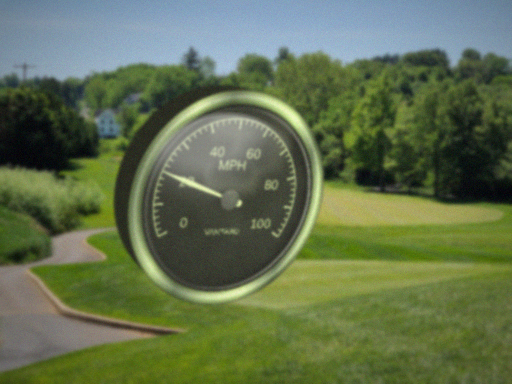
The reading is 20 mph
